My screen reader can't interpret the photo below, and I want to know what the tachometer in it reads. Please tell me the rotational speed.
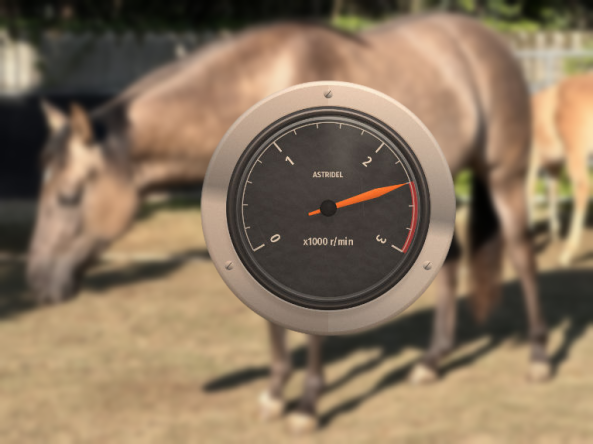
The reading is 2400 rpm
